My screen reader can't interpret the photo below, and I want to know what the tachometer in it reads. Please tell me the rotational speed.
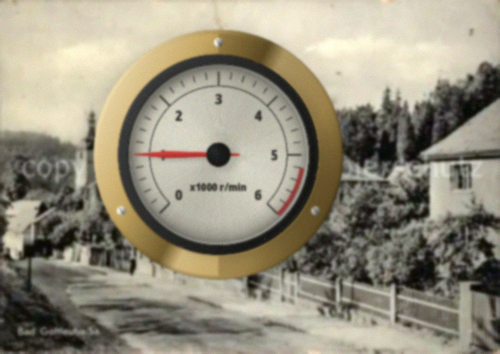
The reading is 1000 rpm
